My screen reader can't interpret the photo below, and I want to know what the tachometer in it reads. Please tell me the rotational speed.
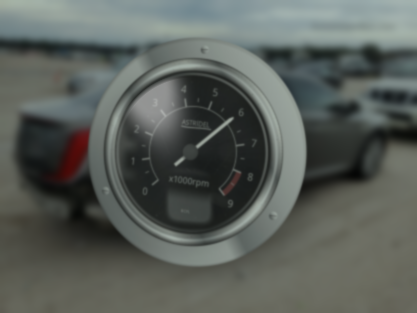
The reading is 6000 rpm
